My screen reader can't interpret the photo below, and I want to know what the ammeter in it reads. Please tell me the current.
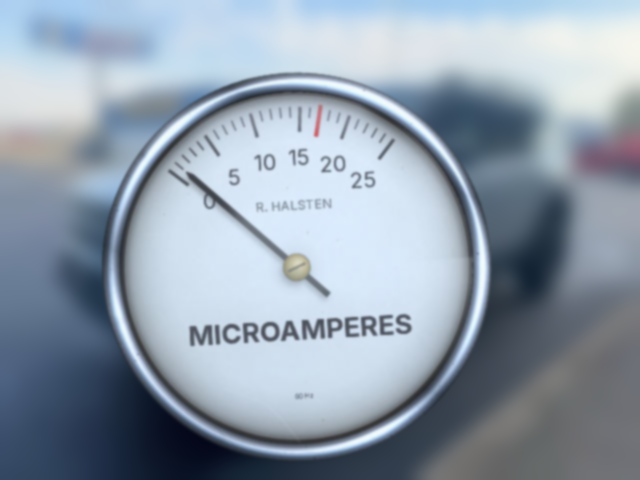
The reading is 1 µA
